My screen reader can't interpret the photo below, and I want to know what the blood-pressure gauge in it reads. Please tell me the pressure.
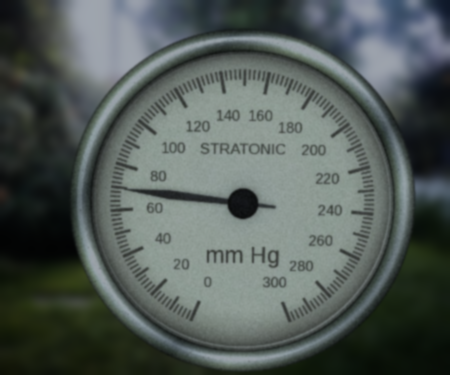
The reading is 70 mmHg
